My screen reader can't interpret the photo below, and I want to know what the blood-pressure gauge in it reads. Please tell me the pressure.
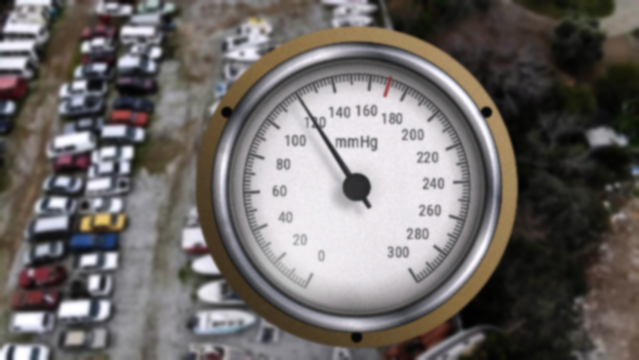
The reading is 120 mmHg
